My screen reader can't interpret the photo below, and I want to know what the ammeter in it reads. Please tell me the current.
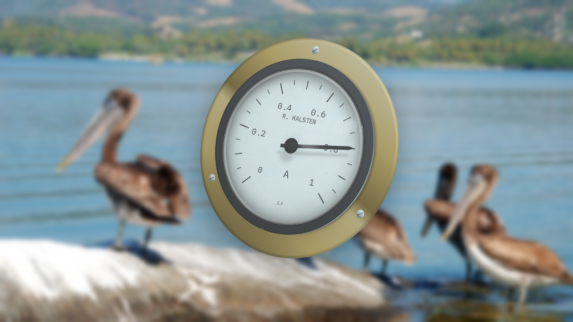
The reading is 0.8 A
